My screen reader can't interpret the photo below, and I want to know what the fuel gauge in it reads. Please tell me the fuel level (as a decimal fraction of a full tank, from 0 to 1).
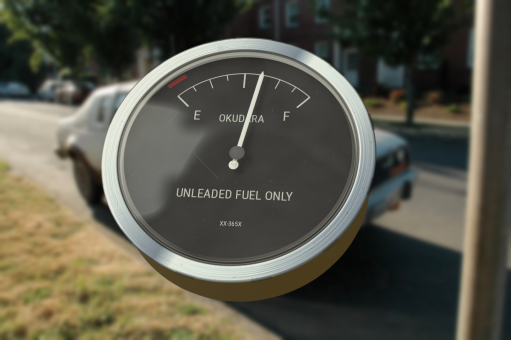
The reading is 0.625
